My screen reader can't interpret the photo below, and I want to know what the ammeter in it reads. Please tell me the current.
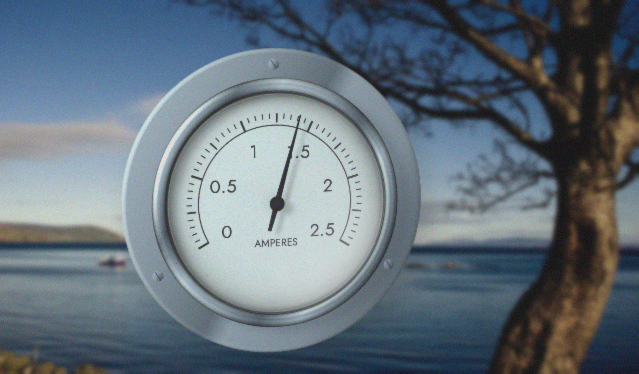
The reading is 1.4 A
